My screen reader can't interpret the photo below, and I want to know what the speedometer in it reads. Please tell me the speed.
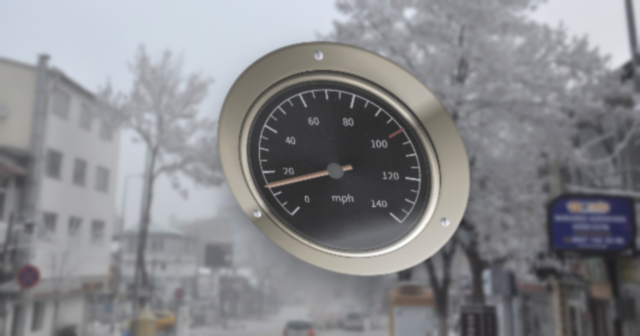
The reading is 15 mph
